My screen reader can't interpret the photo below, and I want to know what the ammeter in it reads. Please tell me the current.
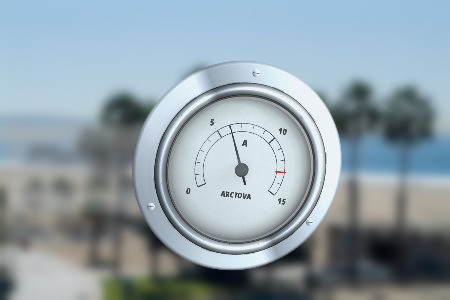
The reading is 6 A
